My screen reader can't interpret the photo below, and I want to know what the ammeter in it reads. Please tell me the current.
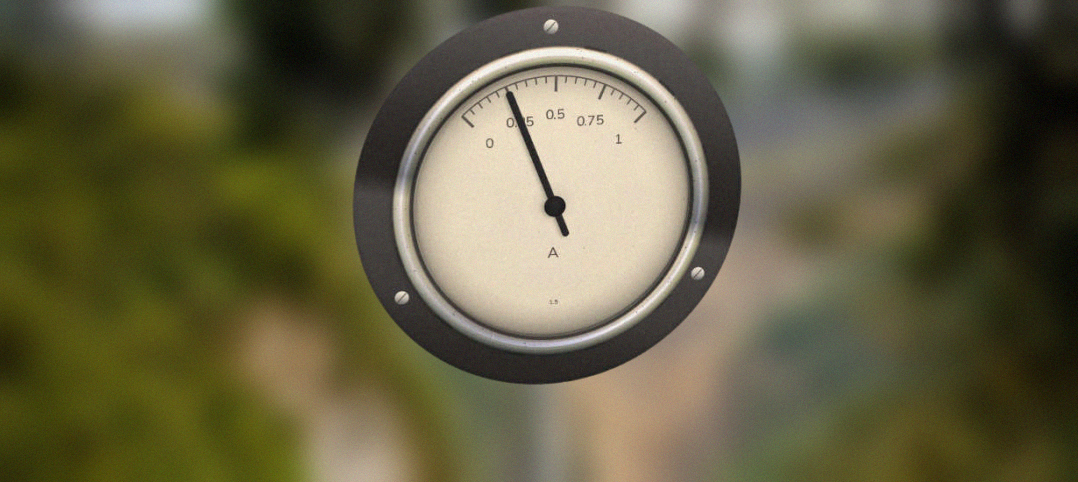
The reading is 0.25 A
